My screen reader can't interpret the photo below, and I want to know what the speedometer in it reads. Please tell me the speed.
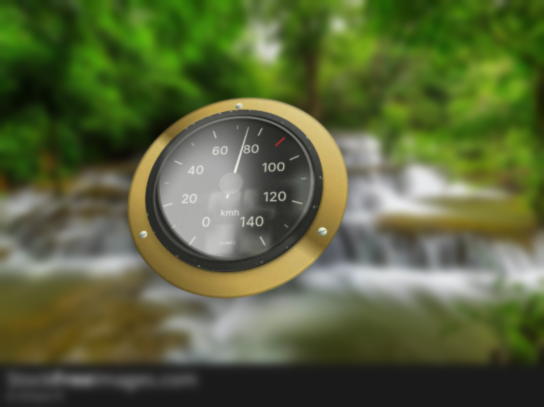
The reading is 75 km/h
